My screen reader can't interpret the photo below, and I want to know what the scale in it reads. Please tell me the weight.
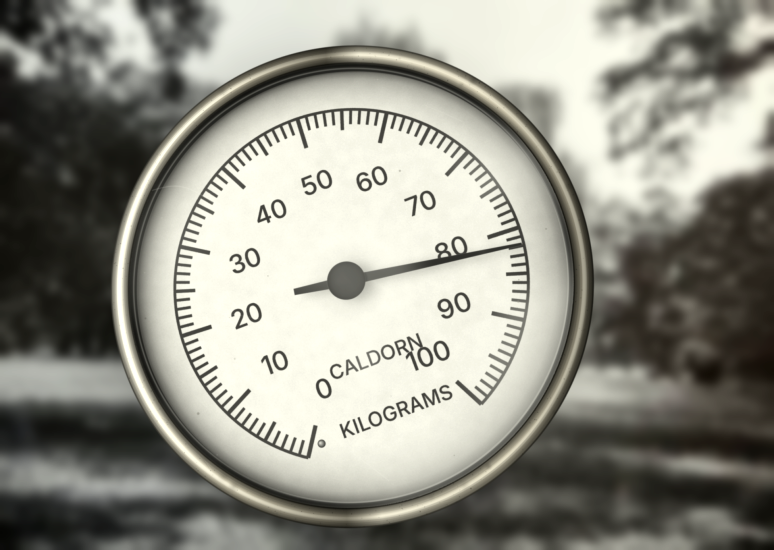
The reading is 82 kg
